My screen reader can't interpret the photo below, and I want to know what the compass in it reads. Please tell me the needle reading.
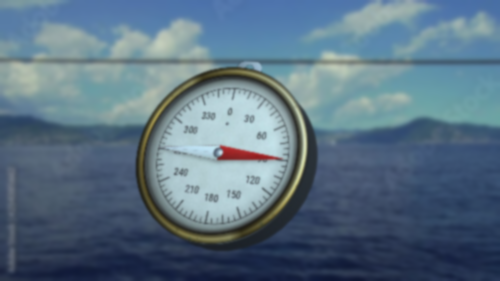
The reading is 90 °
